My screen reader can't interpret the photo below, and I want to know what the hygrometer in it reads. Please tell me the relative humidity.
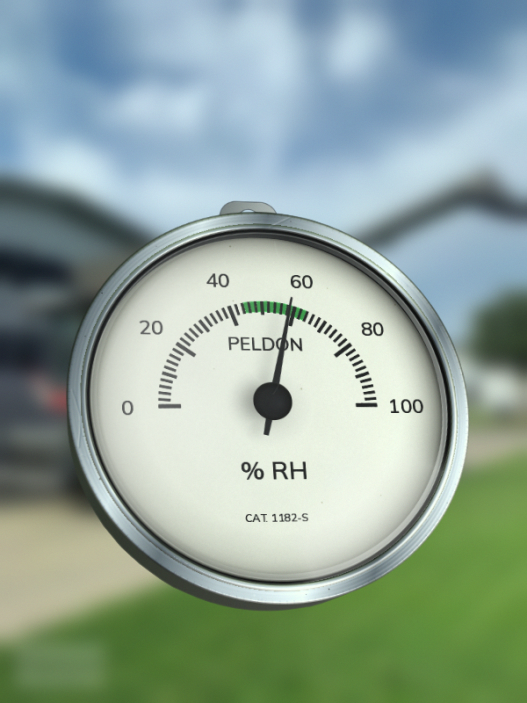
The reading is 58 %
